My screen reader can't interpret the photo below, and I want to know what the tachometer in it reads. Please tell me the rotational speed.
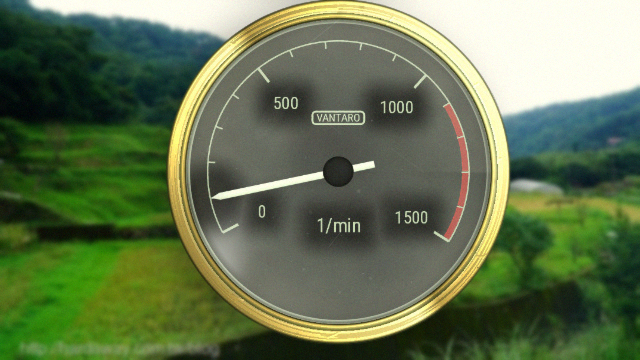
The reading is 100 rpm
